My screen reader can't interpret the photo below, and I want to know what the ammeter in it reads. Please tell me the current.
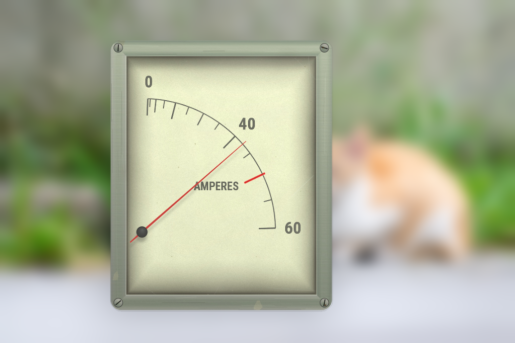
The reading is 42.5 A
